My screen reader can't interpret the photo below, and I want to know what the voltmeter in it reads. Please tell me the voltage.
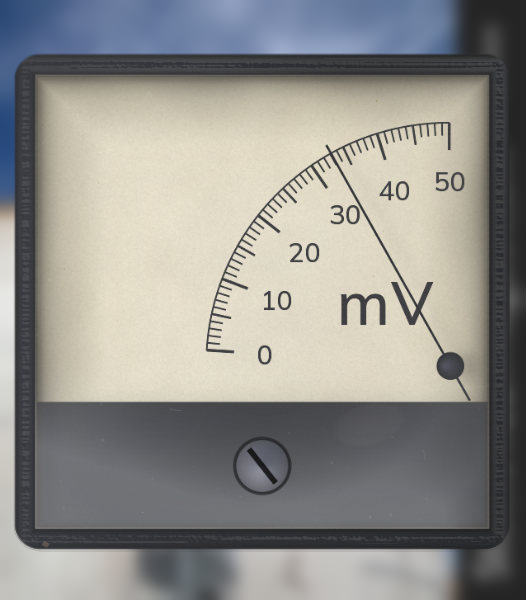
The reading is 33 mV
